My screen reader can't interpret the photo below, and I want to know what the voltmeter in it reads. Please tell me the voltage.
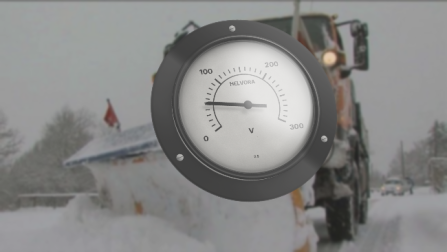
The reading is 50 V
